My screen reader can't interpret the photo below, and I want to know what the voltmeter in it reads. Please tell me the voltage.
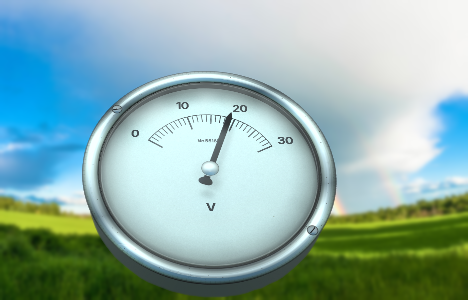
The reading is 19 V
